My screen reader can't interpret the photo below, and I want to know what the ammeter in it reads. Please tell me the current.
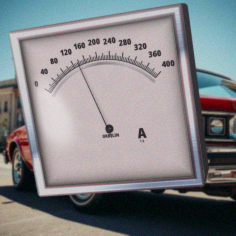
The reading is 140 A
